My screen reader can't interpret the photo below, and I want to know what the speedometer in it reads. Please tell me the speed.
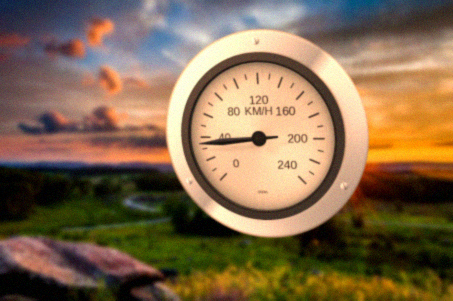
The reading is 35 km/h
